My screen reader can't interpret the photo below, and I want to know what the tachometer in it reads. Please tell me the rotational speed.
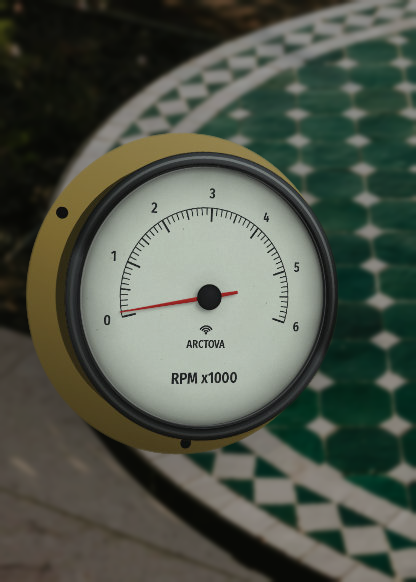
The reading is 100 rpm
